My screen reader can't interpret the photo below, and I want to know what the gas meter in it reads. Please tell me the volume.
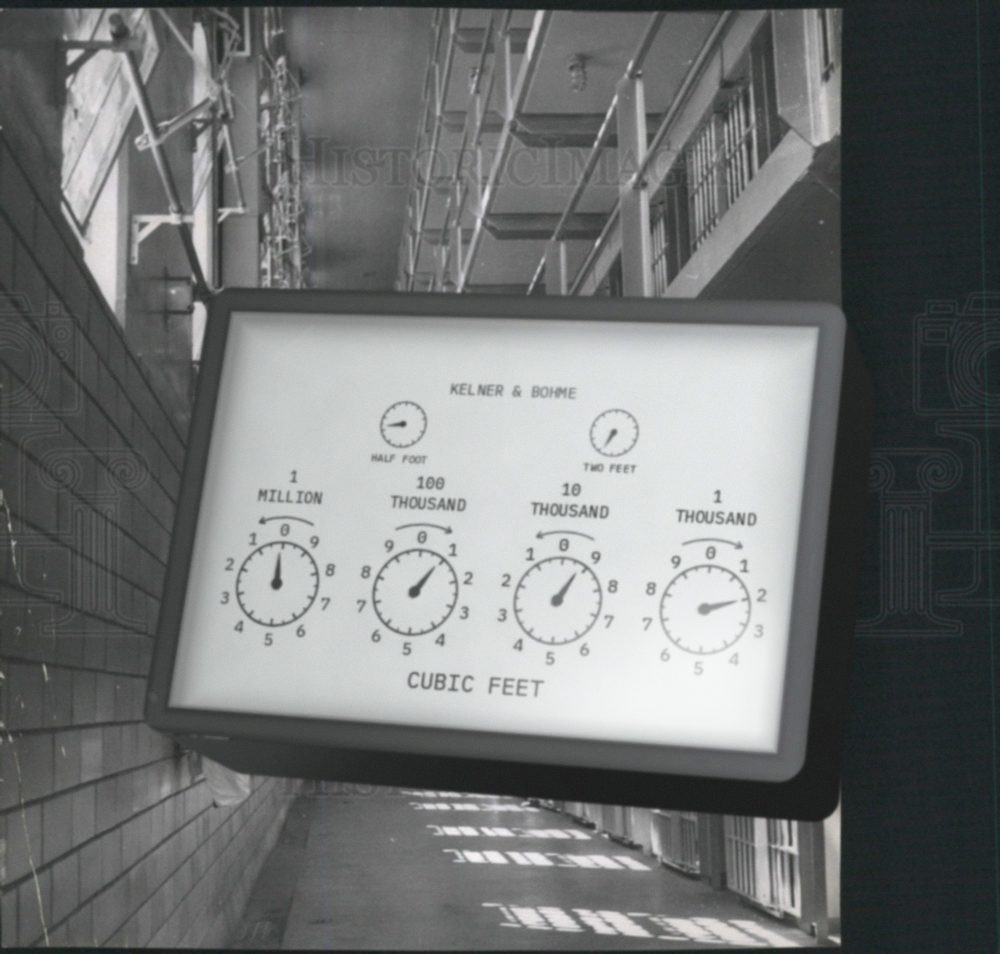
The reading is 9200 ft³
